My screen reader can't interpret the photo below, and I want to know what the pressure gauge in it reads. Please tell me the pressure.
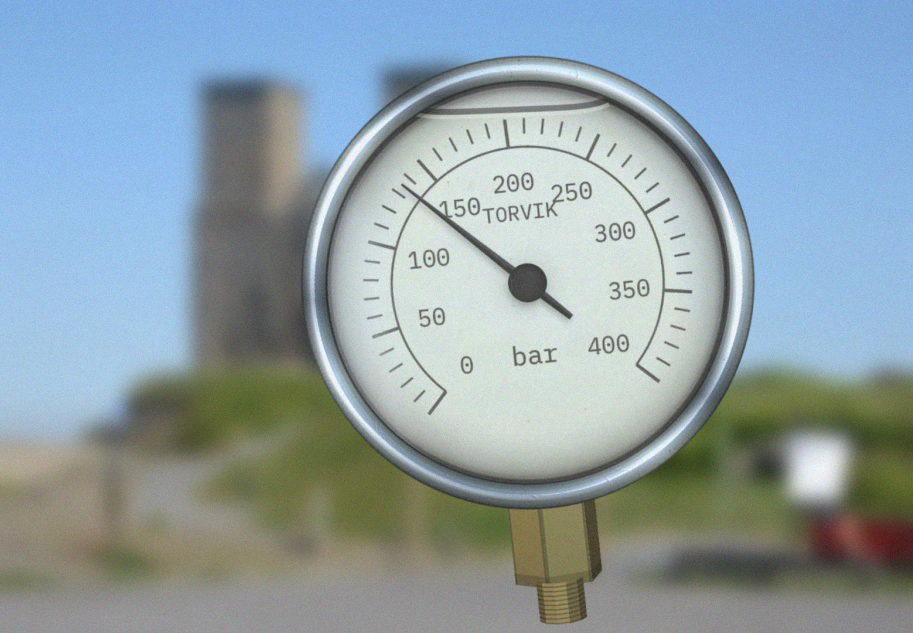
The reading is 135 bar
